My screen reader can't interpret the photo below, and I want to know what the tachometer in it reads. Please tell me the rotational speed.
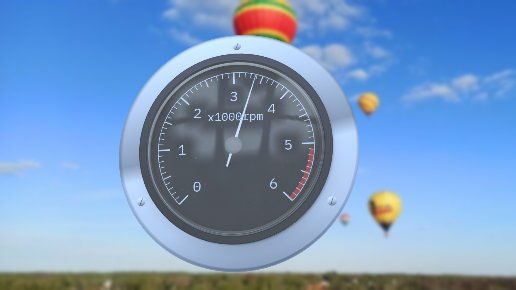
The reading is 3400 rpm
